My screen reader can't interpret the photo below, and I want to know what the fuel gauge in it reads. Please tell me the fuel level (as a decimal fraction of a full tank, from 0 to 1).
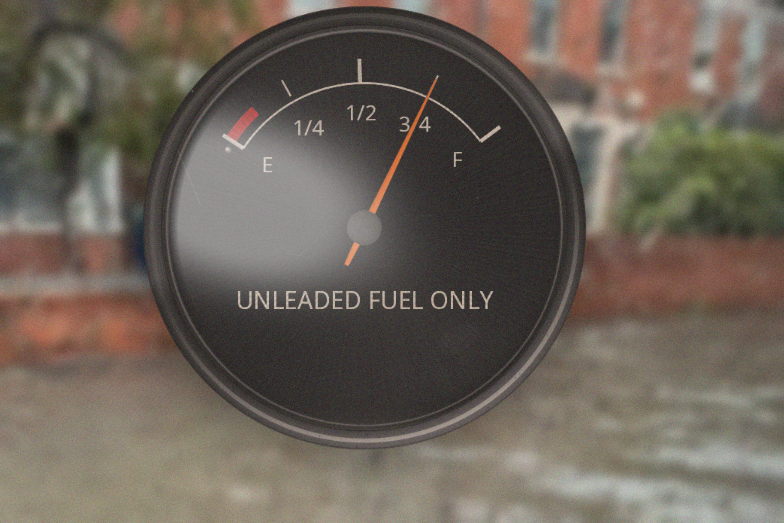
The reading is 0.75
